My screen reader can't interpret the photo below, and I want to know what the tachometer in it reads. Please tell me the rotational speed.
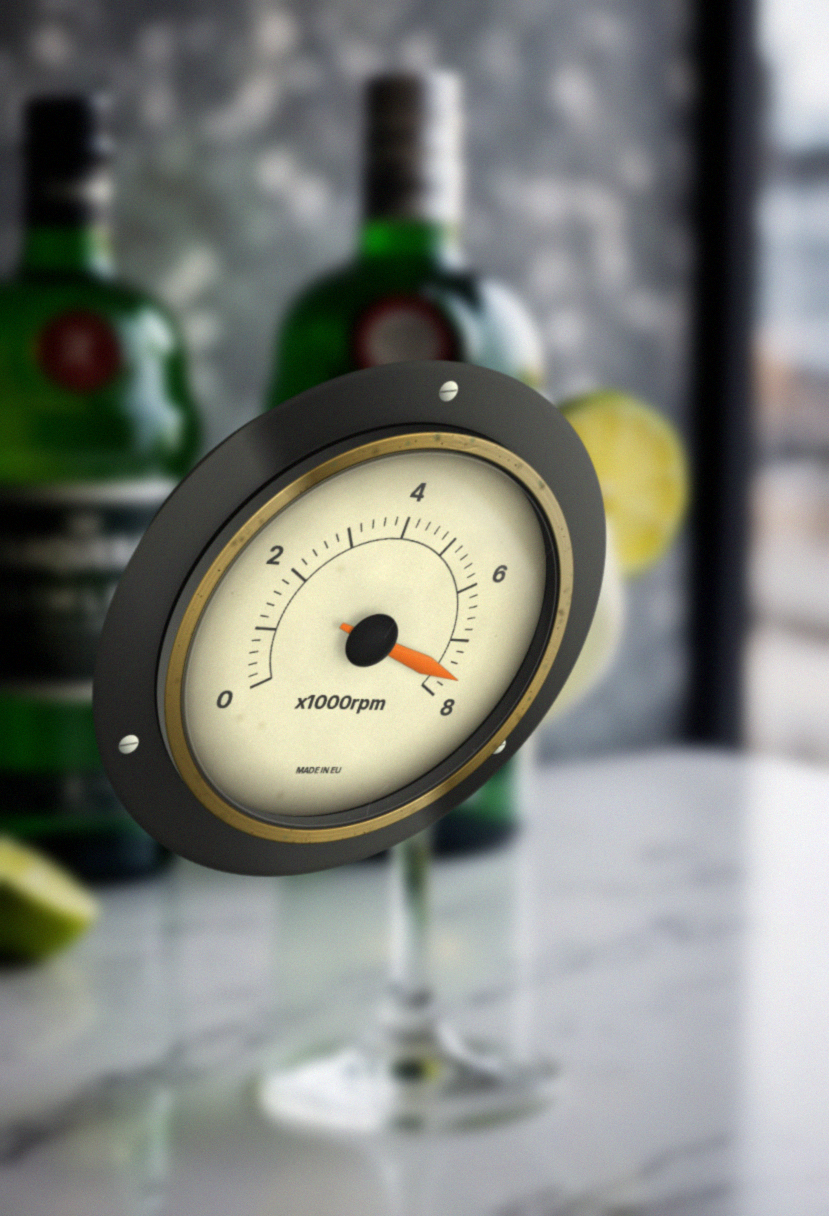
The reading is 7600 rpm
